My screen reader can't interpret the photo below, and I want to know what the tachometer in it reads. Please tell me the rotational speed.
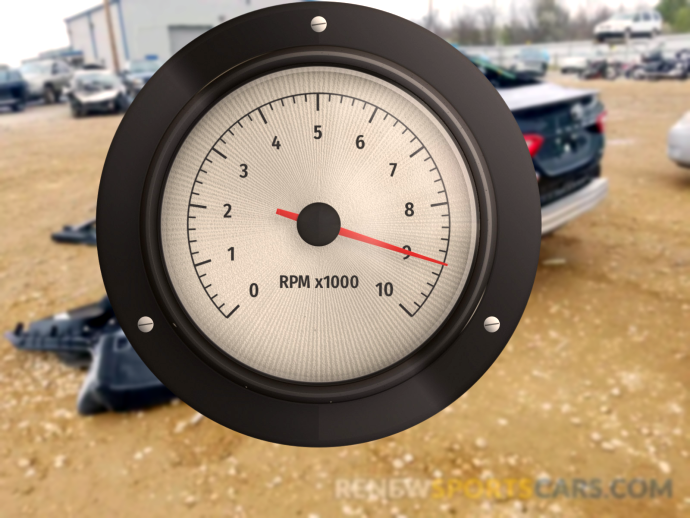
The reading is 9000 rpm
